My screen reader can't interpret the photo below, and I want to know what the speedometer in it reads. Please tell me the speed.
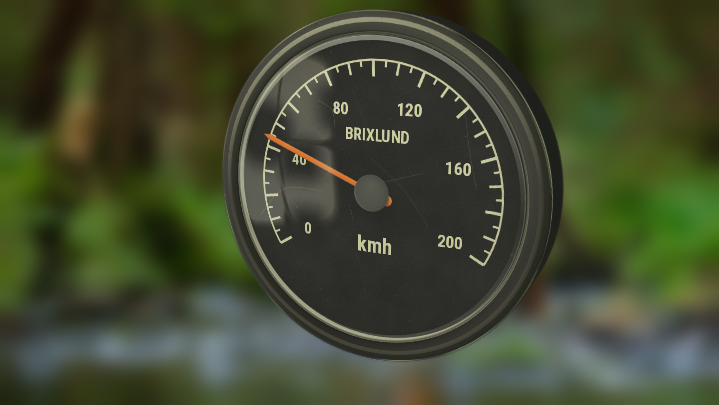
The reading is 45 km/h
